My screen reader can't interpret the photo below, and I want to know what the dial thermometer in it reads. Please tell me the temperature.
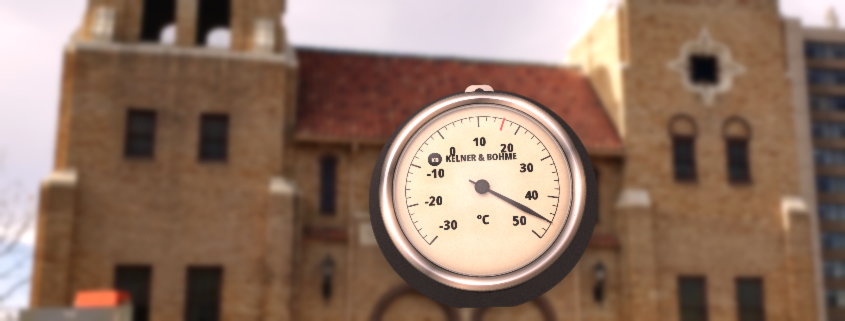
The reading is 46 °C
